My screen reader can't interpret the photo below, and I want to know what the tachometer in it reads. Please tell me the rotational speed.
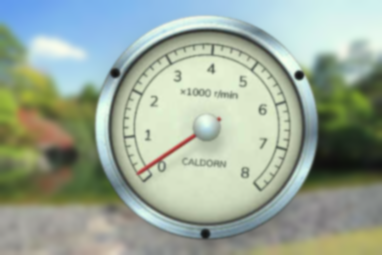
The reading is 200 rpm
